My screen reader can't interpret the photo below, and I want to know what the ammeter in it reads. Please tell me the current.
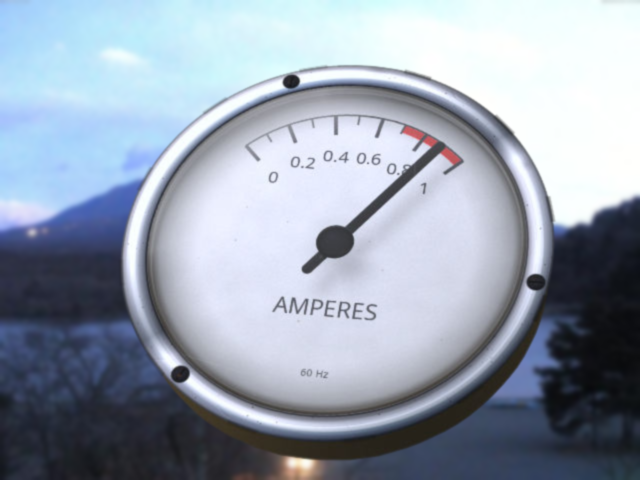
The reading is 0.9 A
